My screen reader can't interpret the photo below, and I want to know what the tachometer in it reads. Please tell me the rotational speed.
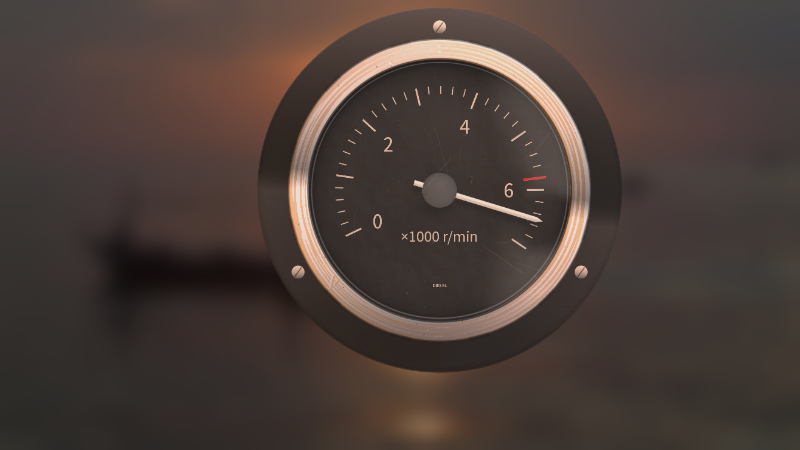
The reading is 6500 rpm
